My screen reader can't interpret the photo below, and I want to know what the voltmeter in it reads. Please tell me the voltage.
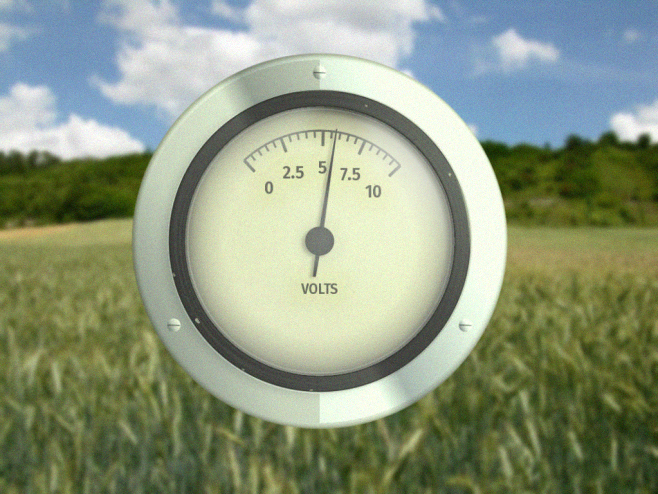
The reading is 5.75 V
